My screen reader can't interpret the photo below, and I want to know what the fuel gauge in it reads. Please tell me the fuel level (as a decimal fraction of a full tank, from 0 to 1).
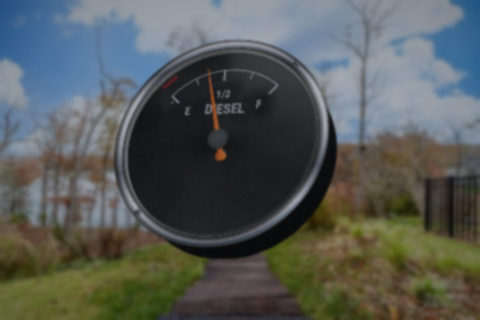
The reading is 0.375
